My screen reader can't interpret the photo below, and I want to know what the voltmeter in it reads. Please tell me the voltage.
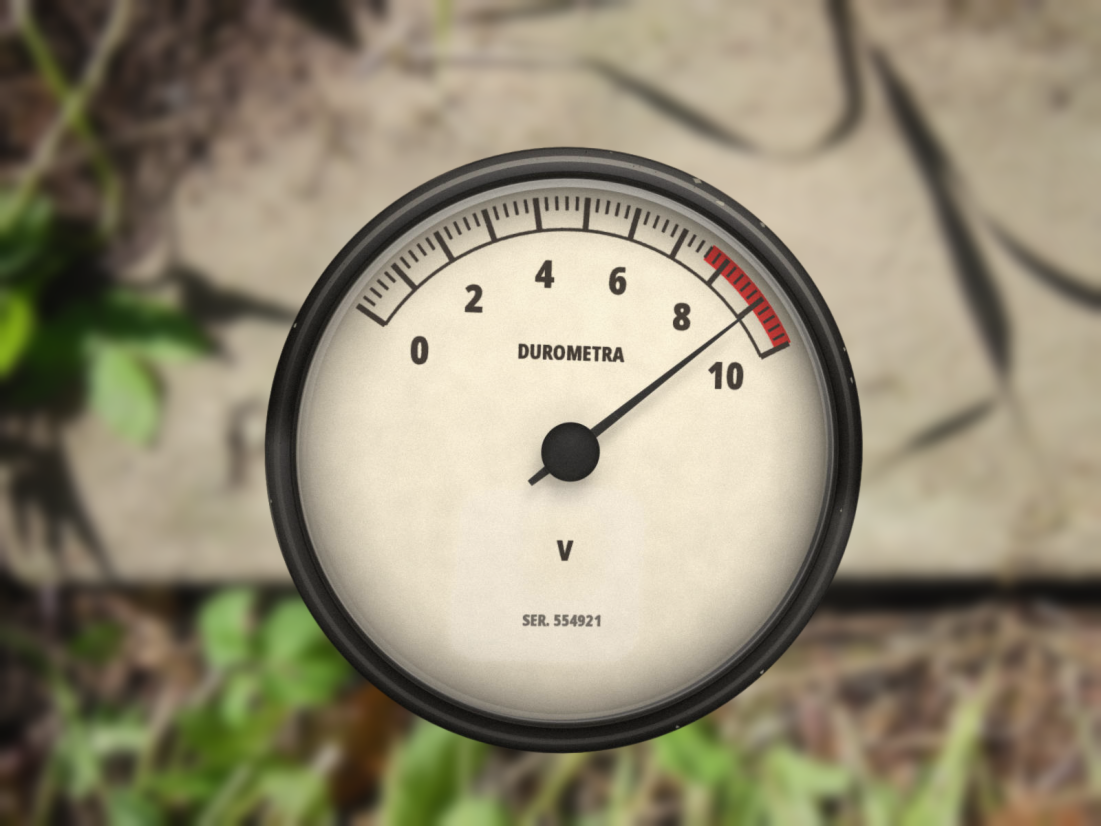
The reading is 9 V
